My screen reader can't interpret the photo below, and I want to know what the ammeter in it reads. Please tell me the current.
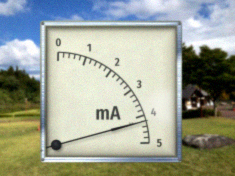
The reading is 4.2 mA
